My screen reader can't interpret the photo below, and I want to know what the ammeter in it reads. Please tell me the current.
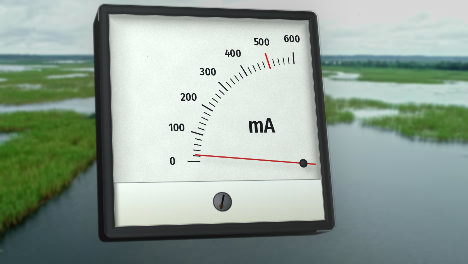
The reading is 20 mA
